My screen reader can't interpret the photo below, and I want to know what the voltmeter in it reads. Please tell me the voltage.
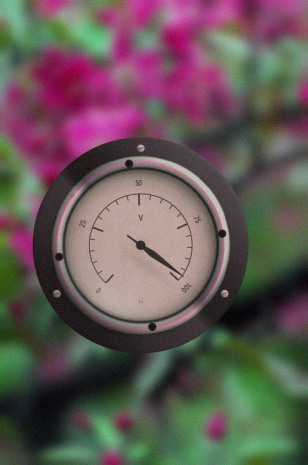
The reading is 97.5 V
